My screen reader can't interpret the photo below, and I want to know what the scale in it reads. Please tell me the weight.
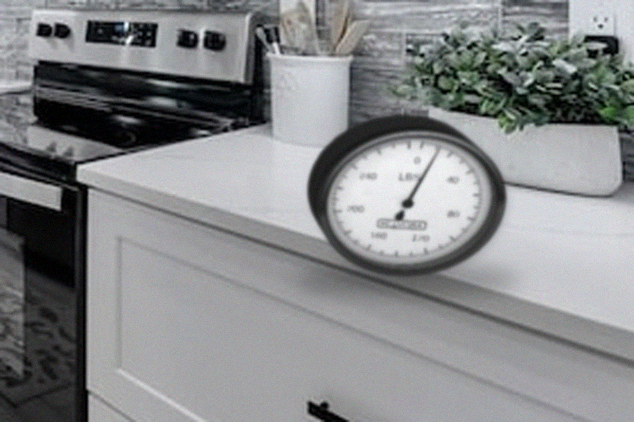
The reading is 10 lb
